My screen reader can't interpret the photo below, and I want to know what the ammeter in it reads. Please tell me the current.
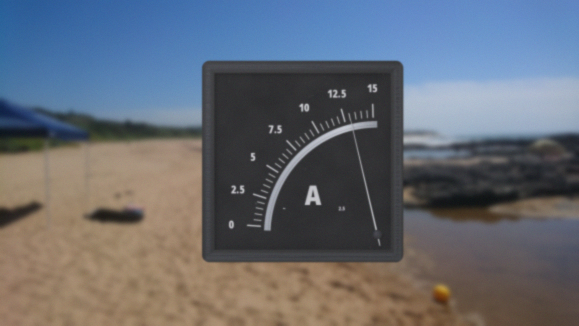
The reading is 13 A
